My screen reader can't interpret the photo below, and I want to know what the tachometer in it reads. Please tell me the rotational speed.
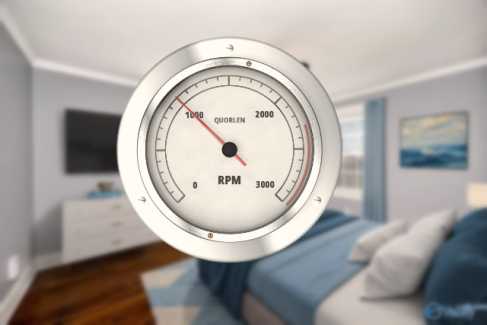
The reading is 1000 rpm
